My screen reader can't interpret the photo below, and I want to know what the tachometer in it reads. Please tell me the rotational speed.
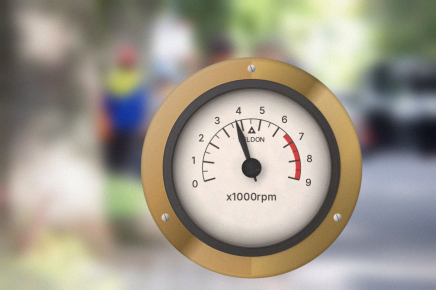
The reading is 3750 rpm
